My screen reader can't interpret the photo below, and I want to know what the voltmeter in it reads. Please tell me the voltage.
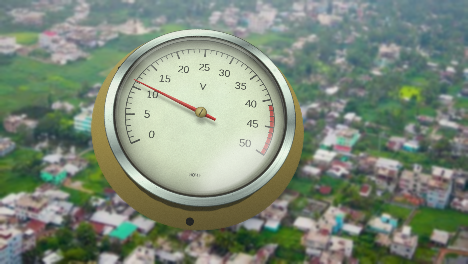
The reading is 11 V
